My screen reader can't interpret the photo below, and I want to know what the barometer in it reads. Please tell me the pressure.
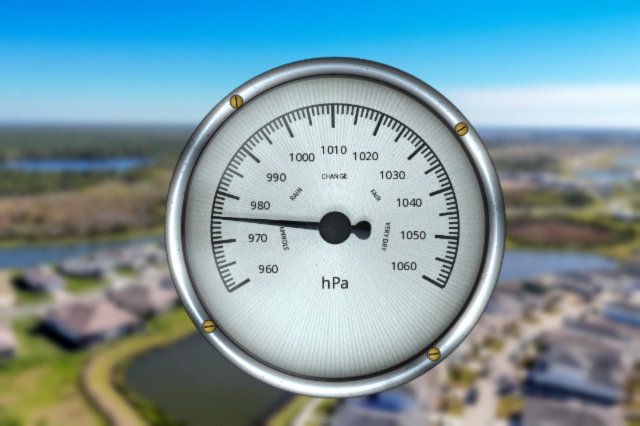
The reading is 975 hPa
